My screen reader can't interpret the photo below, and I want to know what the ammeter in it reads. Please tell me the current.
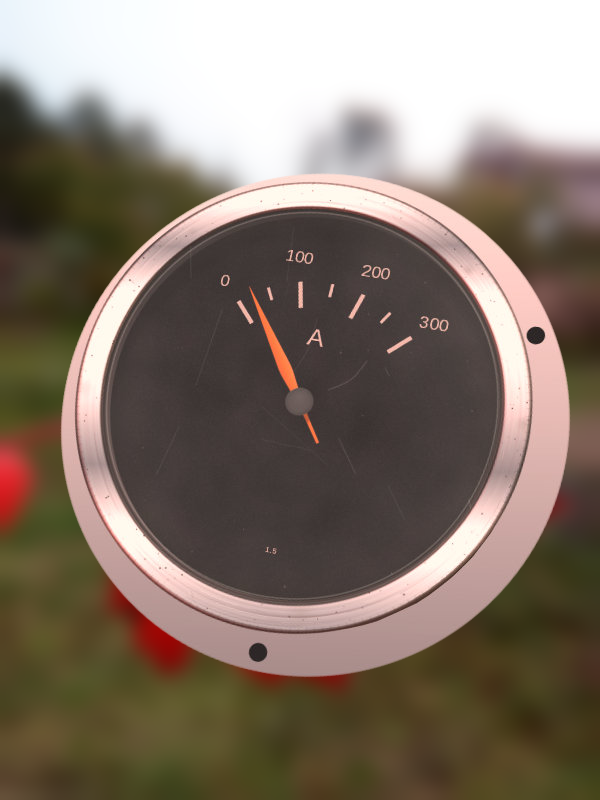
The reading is 25 A
